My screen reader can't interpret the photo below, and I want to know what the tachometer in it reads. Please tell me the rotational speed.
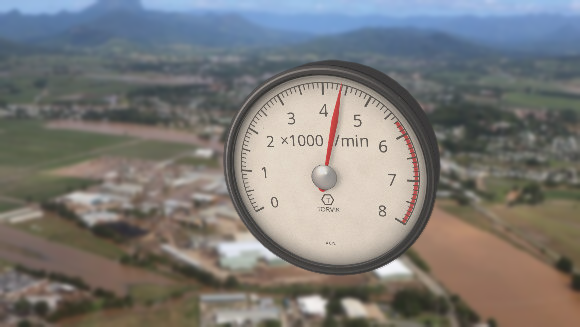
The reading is 4400 rpm
